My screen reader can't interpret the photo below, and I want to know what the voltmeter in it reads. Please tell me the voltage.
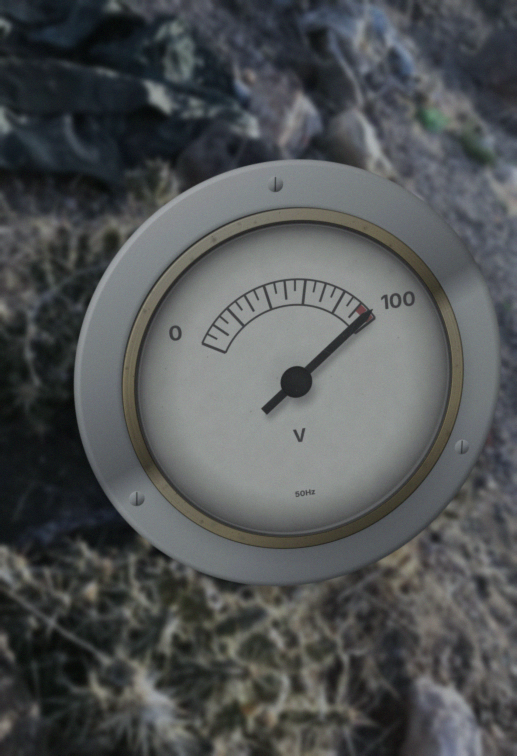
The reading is 95 V
